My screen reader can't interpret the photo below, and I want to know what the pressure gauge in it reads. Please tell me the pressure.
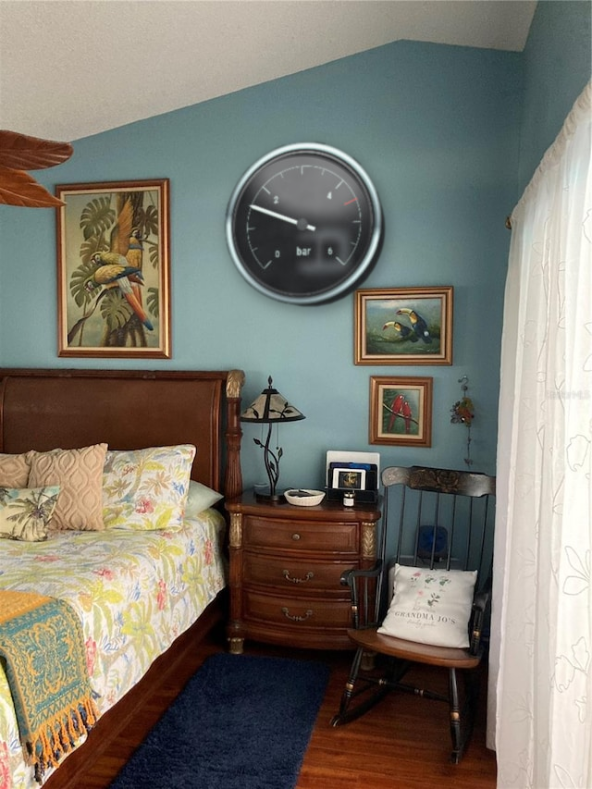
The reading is 1.5 bar
